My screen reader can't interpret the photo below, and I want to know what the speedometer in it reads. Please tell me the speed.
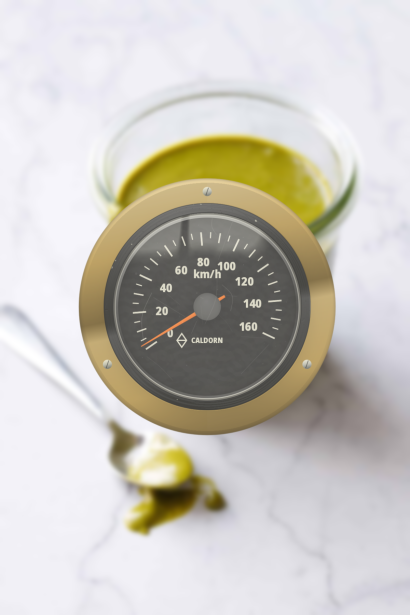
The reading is 2.5 km/h
